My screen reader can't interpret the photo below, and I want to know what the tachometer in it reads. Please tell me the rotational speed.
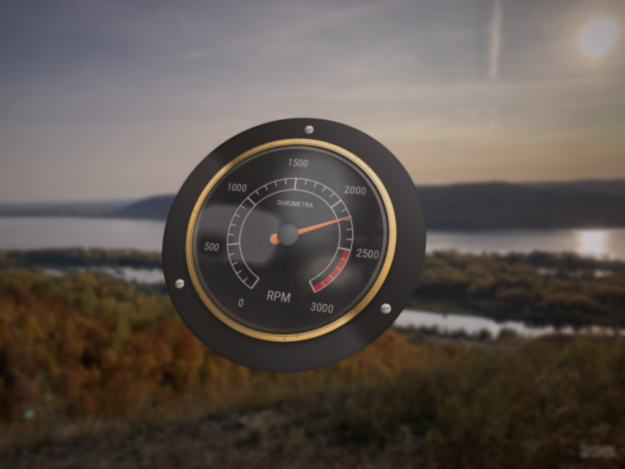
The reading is 2200 rpm
